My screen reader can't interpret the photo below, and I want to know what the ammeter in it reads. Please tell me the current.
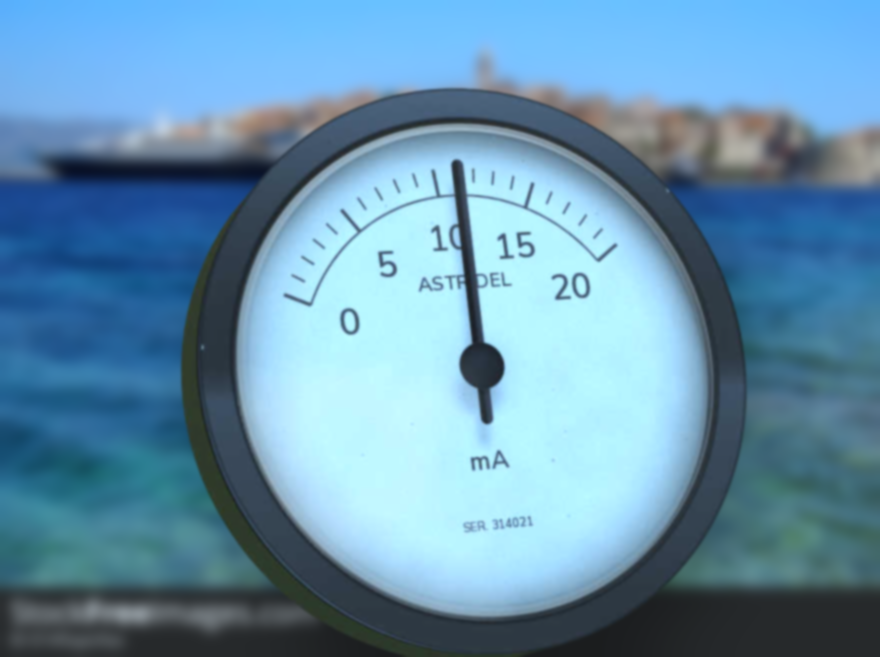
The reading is 11 mA
